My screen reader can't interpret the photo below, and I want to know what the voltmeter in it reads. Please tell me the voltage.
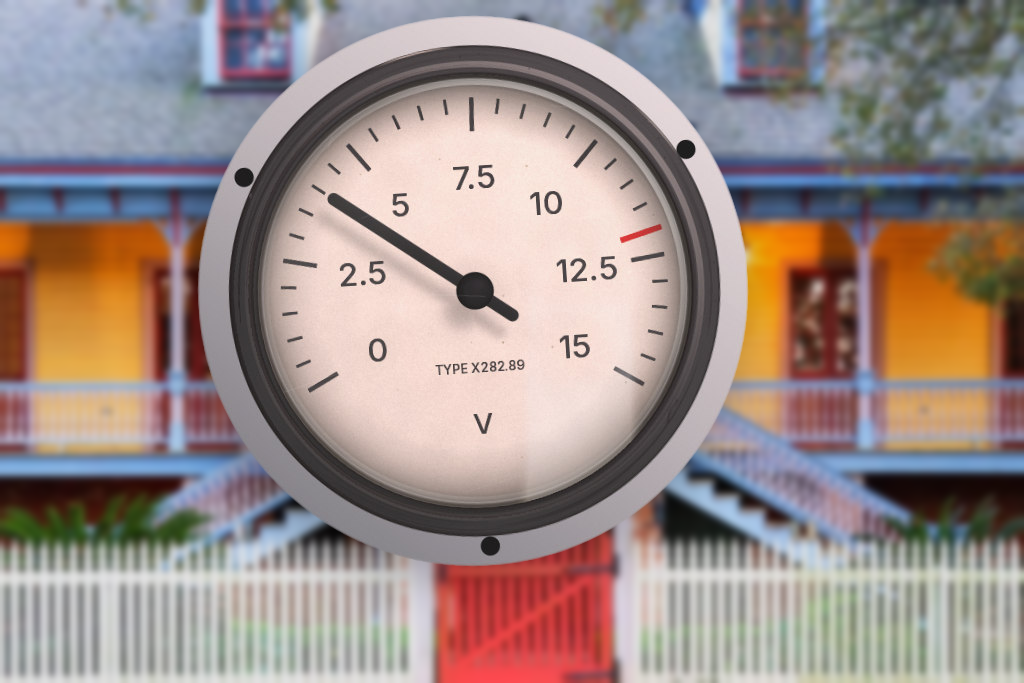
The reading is 4 V
